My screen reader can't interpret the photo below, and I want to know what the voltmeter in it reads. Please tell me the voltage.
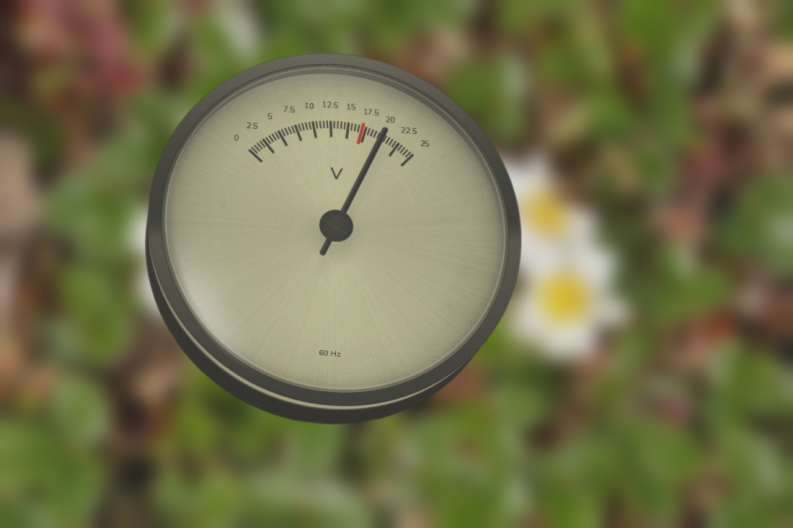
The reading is 20 V
